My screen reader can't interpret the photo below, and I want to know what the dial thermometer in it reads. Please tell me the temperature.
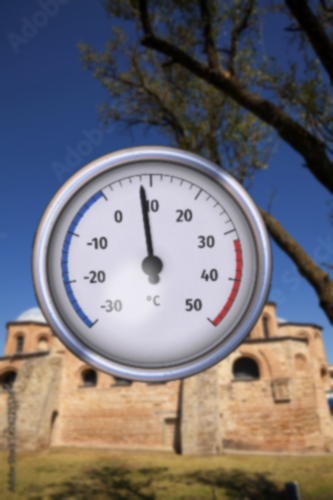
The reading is 8 °C
